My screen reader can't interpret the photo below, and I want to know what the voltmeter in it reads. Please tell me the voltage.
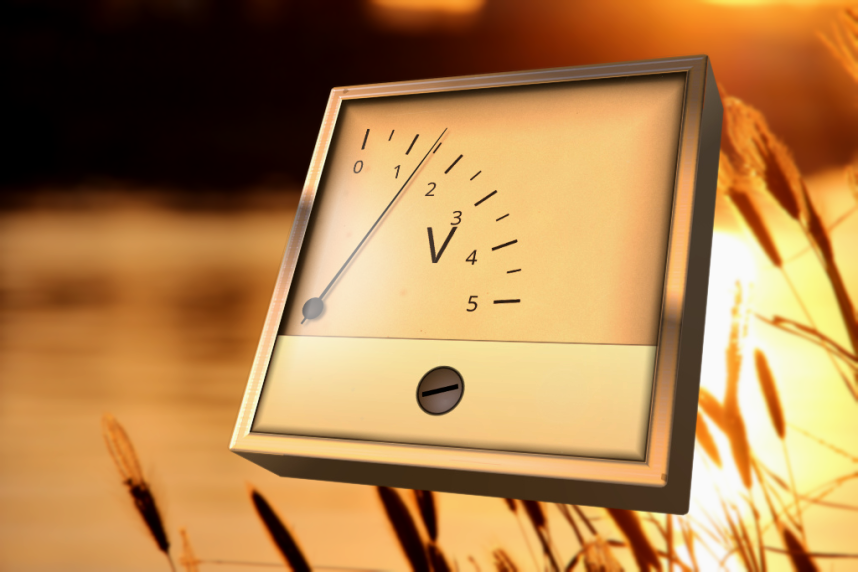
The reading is 1.5 V
